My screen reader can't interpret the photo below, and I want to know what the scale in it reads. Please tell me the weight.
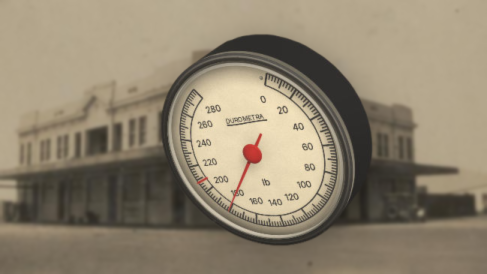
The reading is 180 lb
